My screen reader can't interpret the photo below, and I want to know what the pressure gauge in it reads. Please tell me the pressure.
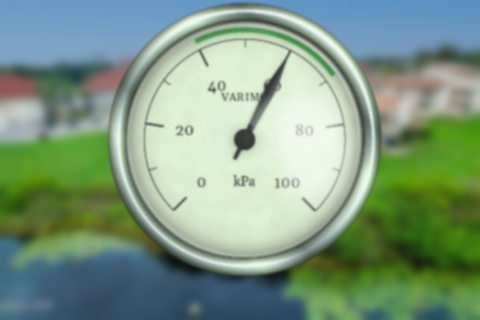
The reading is 60 kPa
